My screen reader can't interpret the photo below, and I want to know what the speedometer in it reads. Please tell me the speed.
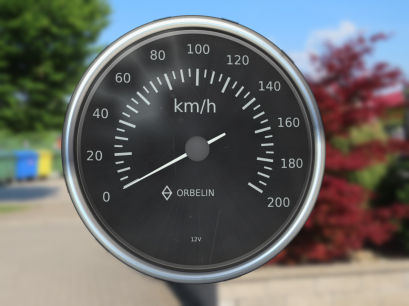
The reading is 0 km/h
